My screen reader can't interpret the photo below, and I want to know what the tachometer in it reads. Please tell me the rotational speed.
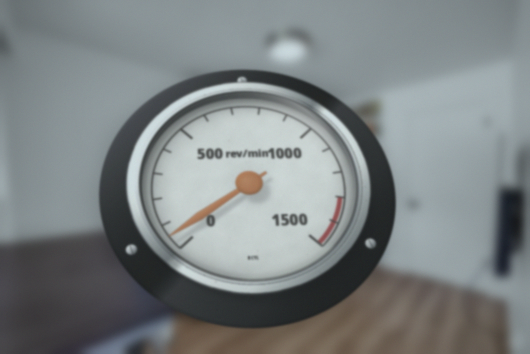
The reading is 50 rpm
